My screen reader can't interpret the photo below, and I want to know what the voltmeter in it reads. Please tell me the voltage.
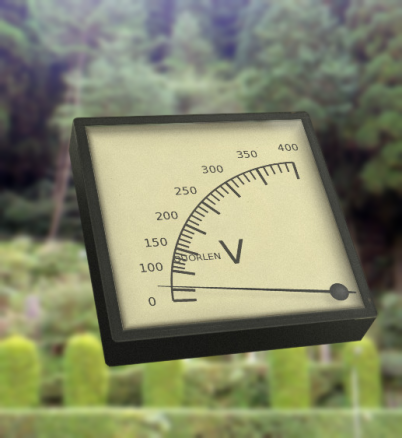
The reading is 50 V
